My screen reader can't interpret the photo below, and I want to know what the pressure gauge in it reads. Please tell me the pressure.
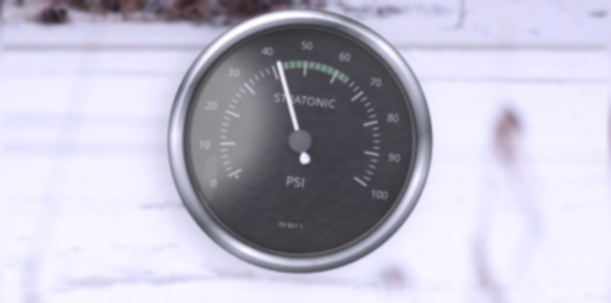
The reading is 42 psi
